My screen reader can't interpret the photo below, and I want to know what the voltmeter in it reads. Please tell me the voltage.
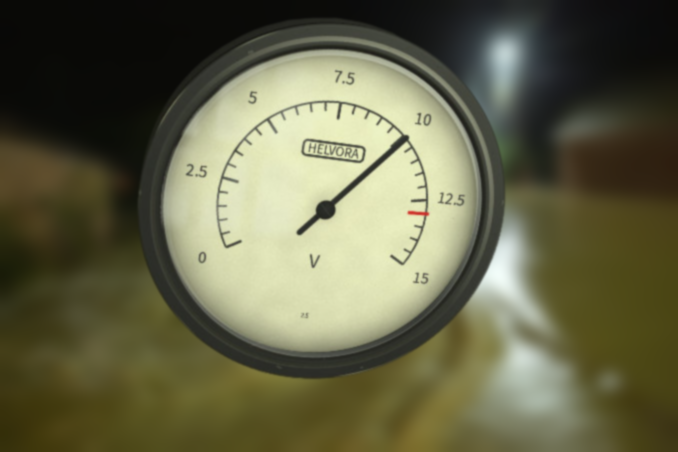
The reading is 10 V
